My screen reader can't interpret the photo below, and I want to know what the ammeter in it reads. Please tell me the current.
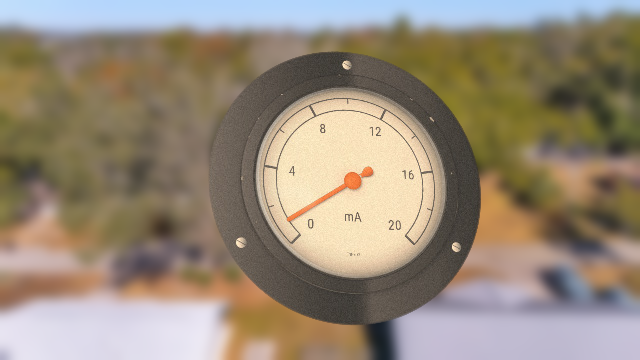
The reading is 1 mA
